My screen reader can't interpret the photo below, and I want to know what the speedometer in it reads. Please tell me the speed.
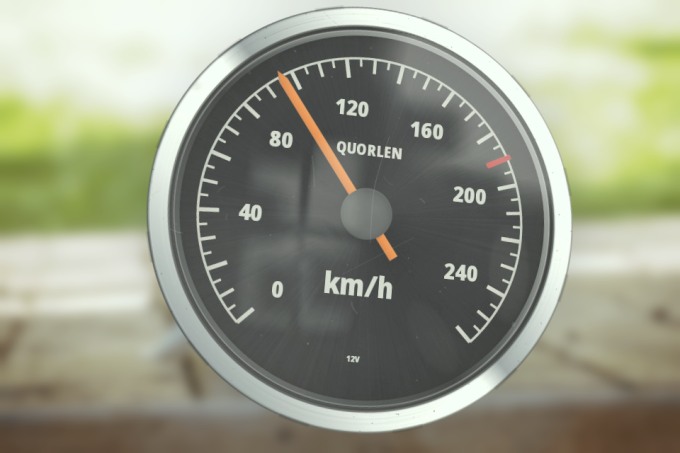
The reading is 95 km/h
